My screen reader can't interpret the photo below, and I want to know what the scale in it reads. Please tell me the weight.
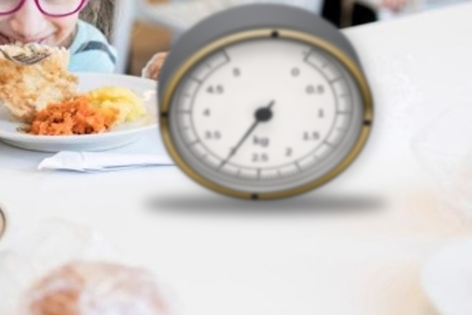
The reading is 3 kg
